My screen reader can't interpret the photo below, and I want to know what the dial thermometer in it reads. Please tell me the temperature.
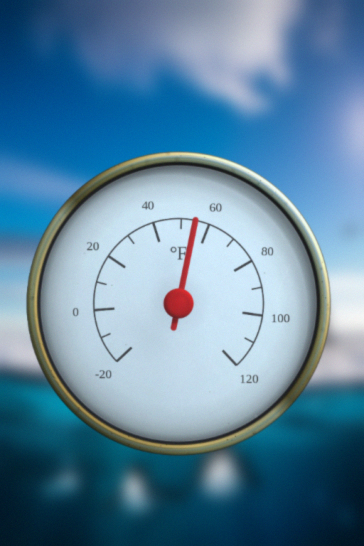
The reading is 55 °F
